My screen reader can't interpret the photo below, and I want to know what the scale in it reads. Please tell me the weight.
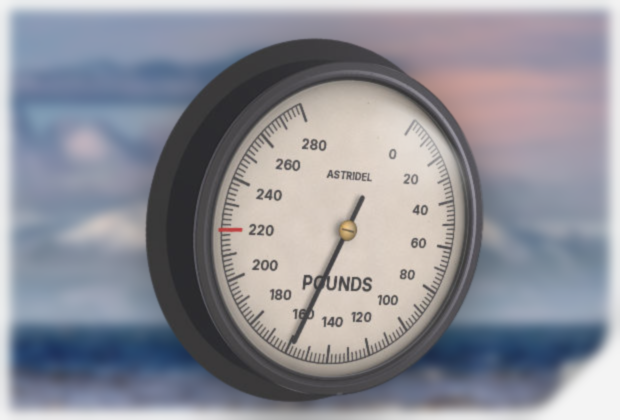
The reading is 160 lb
